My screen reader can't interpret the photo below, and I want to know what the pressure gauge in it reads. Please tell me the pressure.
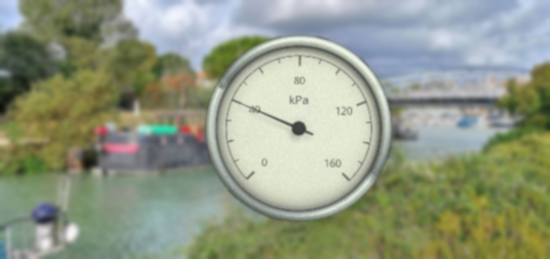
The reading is 40 kPa
